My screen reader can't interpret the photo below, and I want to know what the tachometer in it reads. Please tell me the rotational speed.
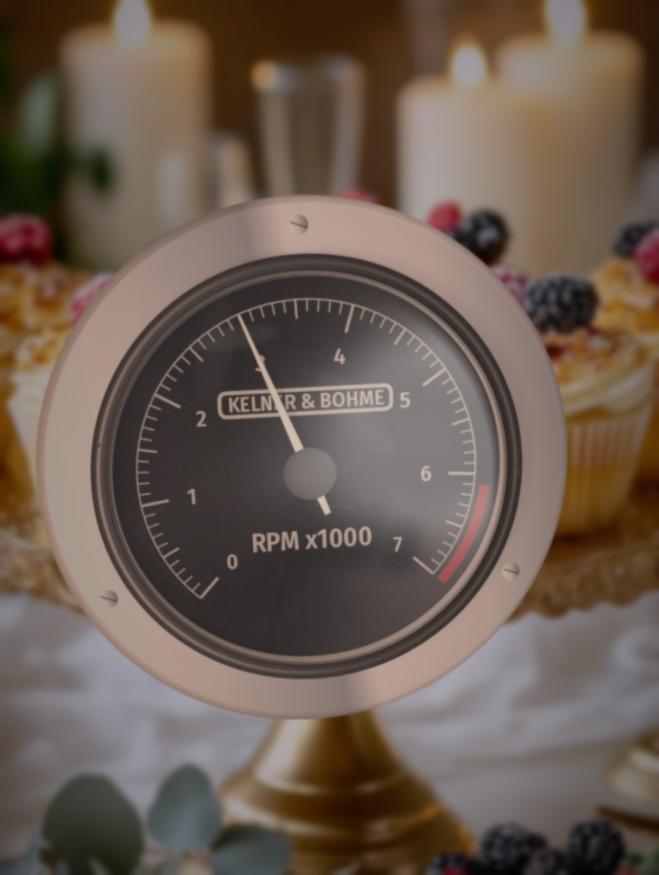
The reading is 3000 rpm
